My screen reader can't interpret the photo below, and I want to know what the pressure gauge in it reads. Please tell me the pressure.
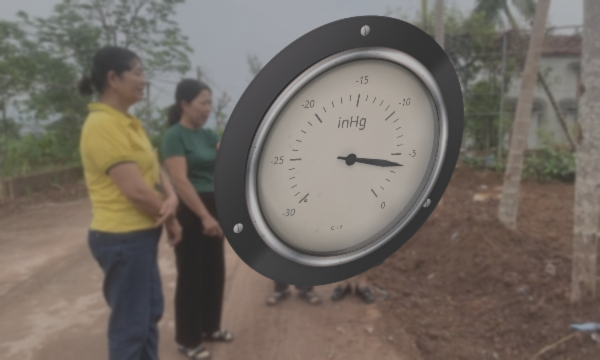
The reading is -4 inHg
